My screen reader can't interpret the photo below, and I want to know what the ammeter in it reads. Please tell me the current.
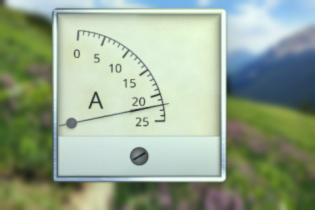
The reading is 22 A
